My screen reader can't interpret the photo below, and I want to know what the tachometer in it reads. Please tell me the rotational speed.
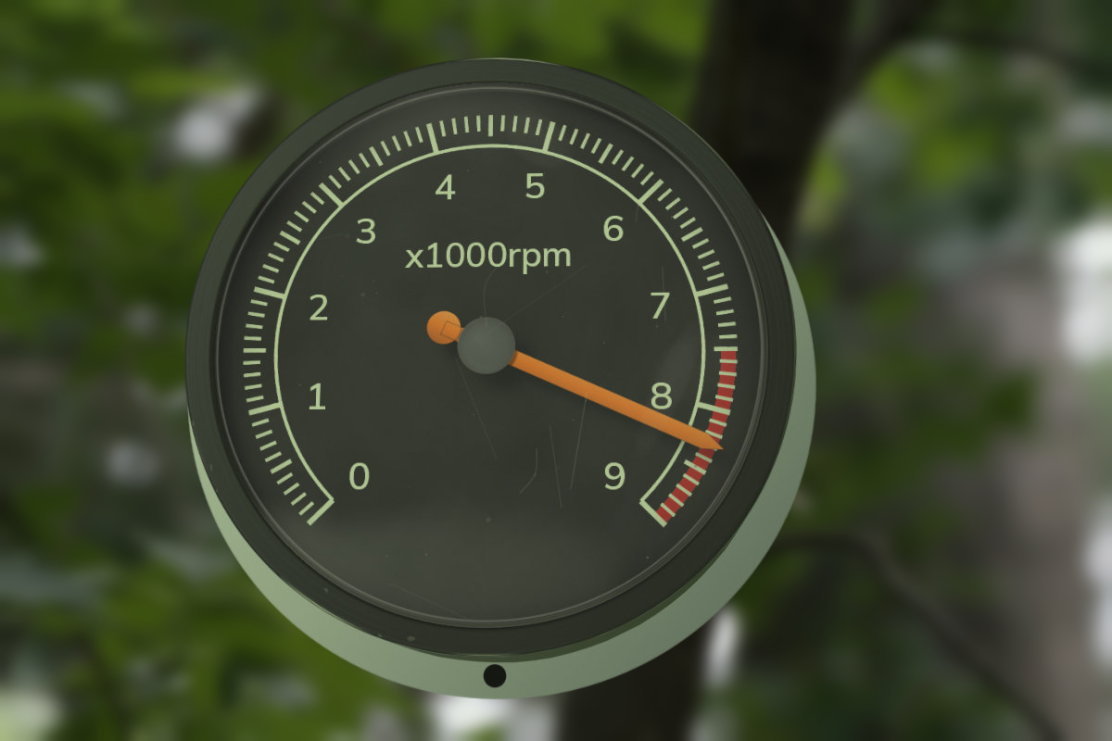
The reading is 8300 rpm
